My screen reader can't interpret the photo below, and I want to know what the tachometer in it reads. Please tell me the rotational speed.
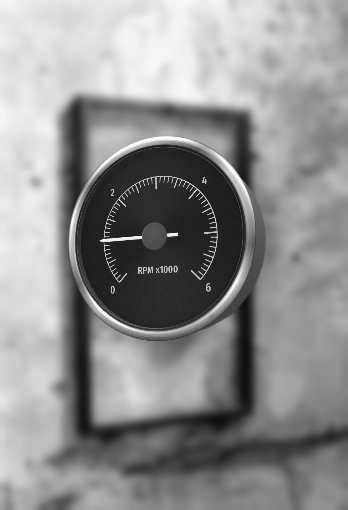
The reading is 1000 rpm
